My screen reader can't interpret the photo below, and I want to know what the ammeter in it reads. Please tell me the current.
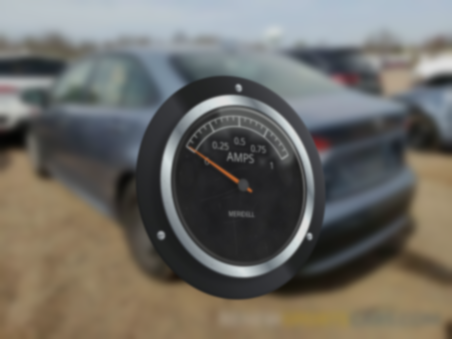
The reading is 0 A
